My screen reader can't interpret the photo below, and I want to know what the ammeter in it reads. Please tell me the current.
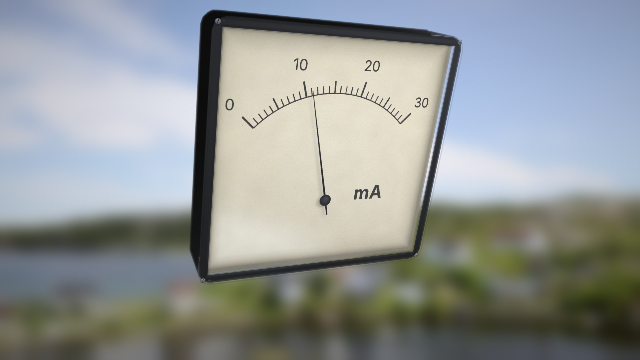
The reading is 11 mA
